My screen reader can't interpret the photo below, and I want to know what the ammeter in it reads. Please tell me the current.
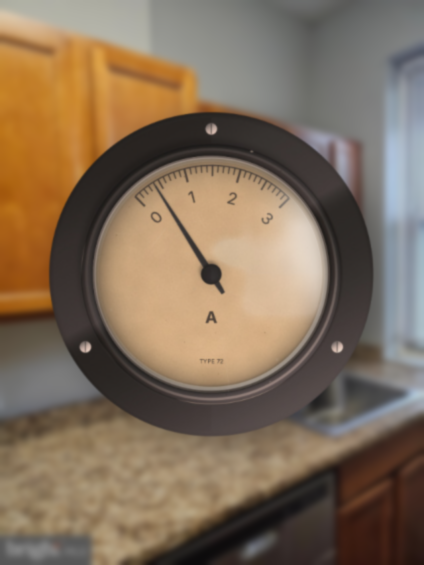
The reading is 0.4 A
